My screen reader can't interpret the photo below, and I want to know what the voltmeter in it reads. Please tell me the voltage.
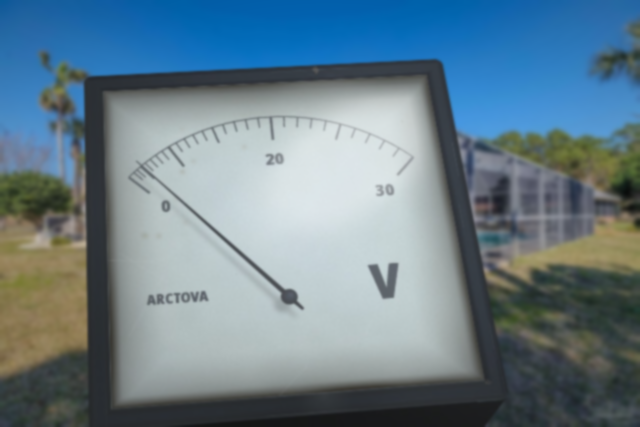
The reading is 5 V
